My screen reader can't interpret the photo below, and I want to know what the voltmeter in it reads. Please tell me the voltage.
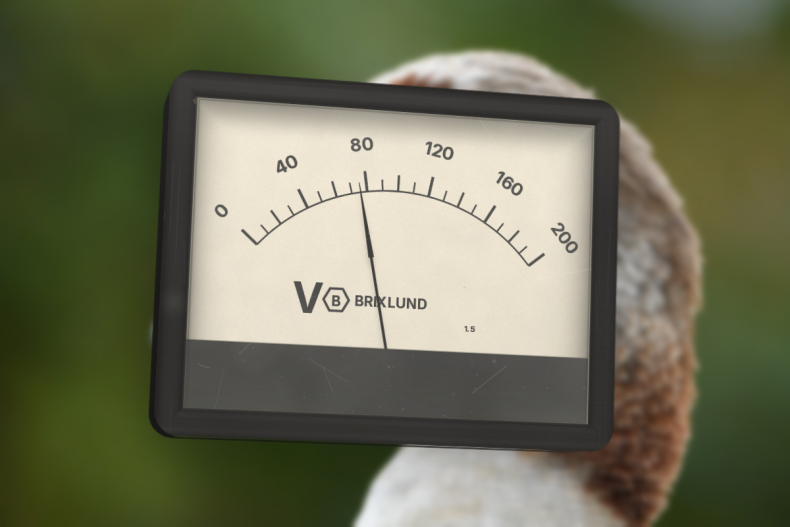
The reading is 75 V
